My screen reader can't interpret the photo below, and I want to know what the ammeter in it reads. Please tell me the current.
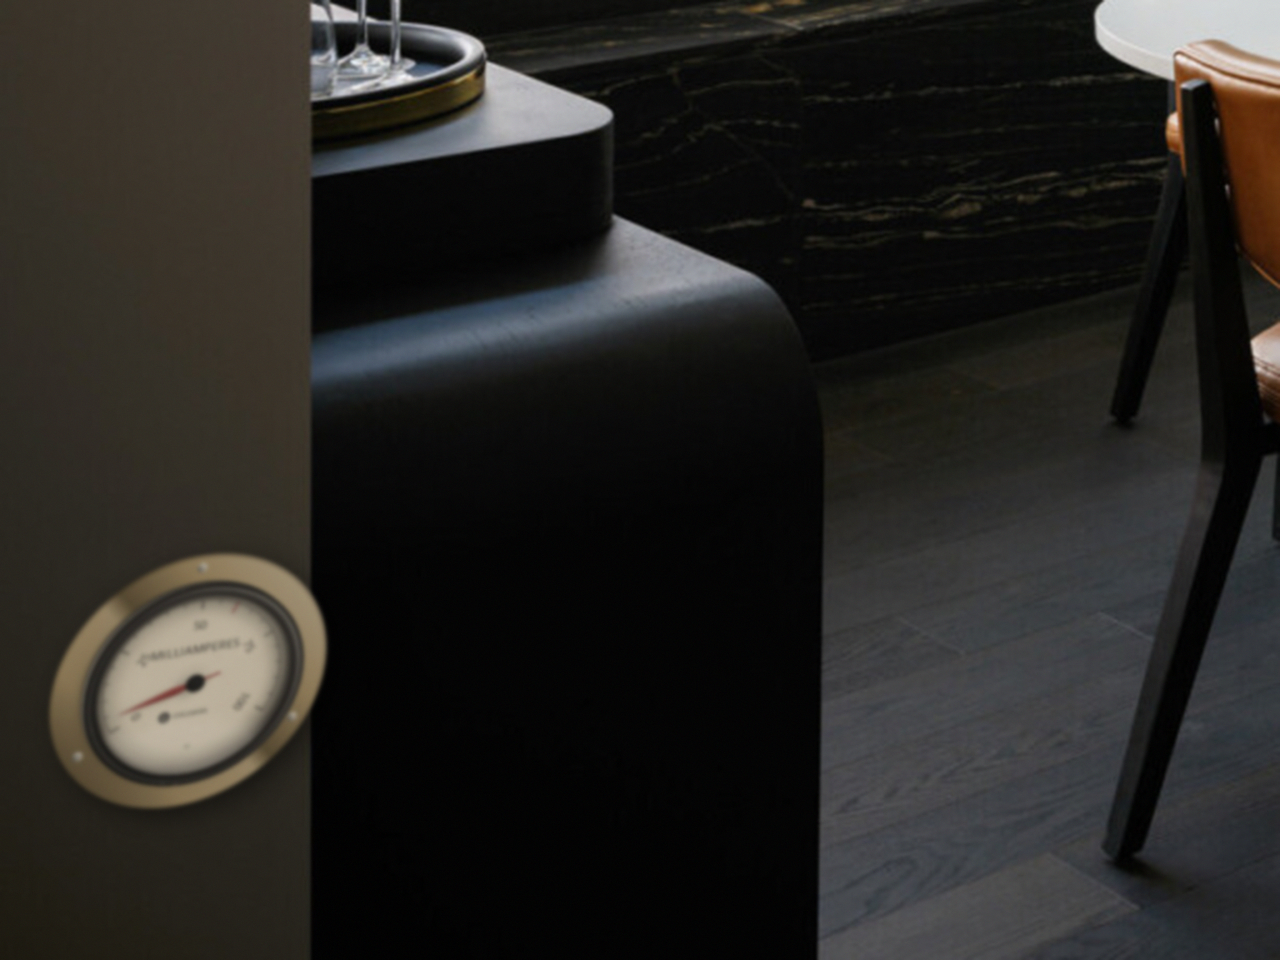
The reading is 5 mA
